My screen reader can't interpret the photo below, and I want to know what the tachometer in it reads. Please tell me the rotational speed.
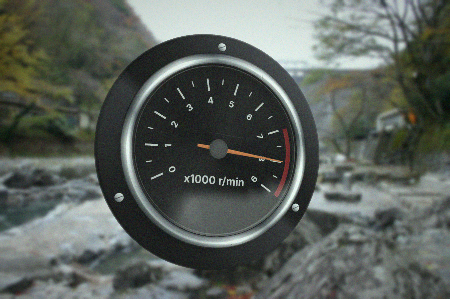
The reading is 8000 rpm
